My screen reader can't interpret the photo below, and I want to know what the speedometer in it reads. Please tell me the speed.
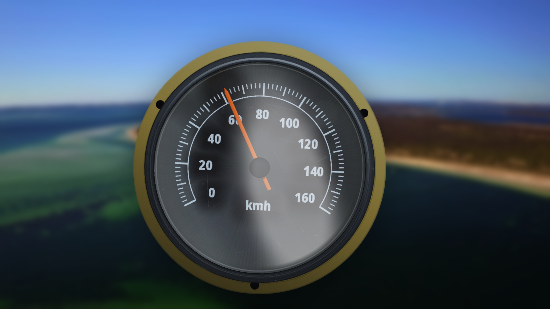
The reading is 62 km/h
